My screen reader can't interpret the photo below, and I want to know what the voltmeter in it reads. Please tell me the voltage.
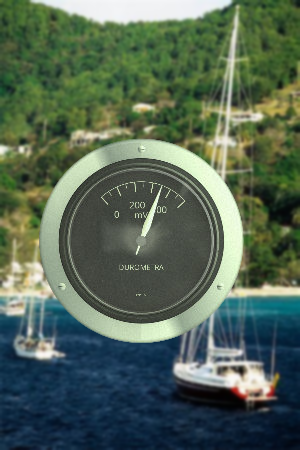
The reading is 350 mV
